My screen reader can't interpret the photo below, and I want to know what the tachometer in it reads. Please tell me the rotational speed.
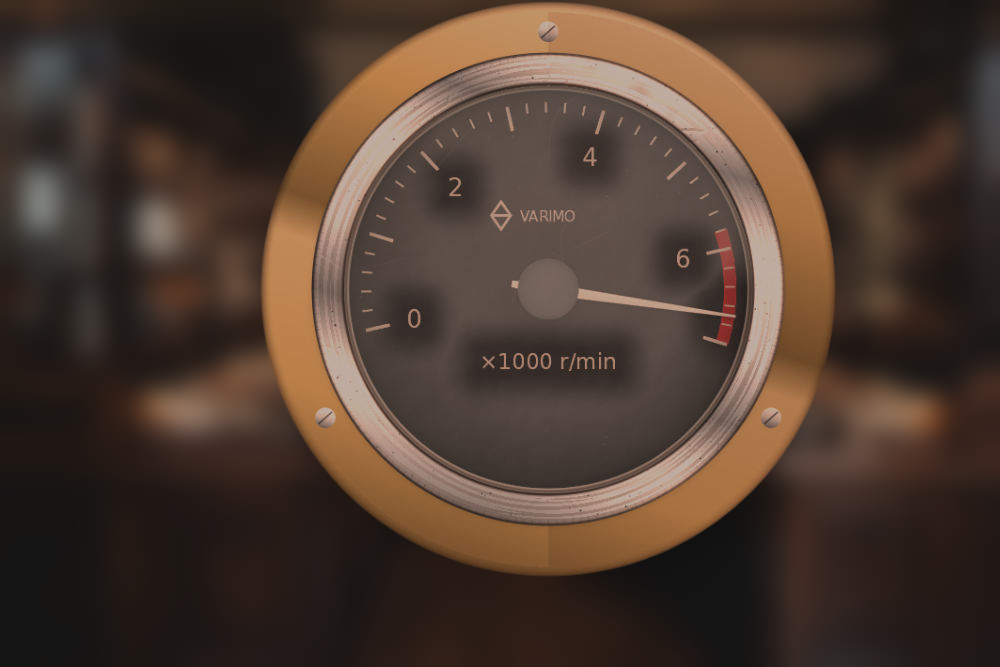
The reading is 6700 rpm
